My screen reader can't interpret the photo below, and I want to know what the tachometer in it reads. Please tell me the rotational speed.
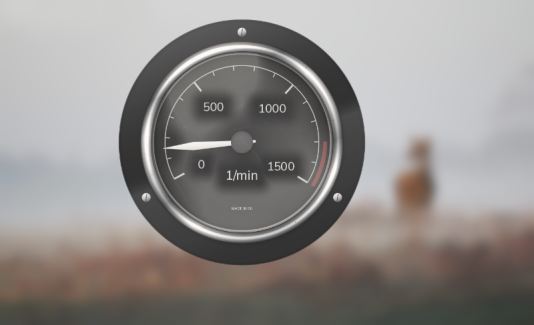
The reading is 150 rpm
